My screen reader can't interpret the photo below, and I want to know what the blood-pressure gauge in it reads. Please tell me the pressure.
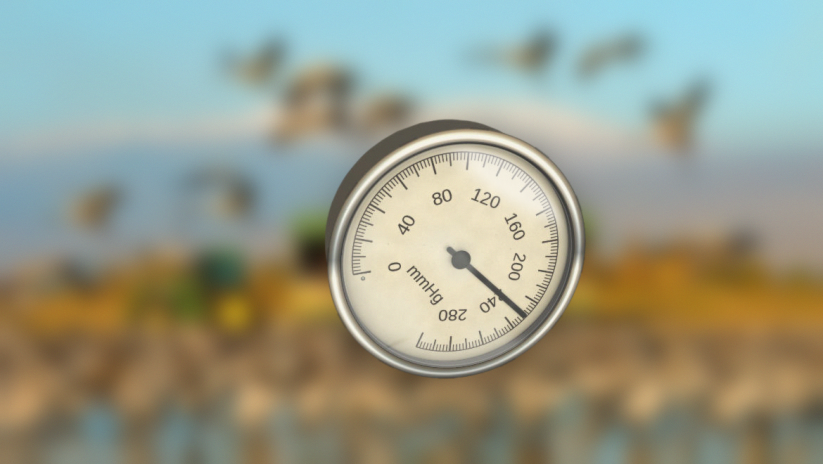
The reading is 230 mmHg
